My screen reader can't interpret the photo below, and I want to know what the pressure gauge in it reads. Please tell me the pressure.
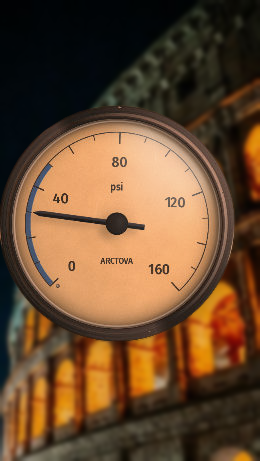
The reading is 30 psi
